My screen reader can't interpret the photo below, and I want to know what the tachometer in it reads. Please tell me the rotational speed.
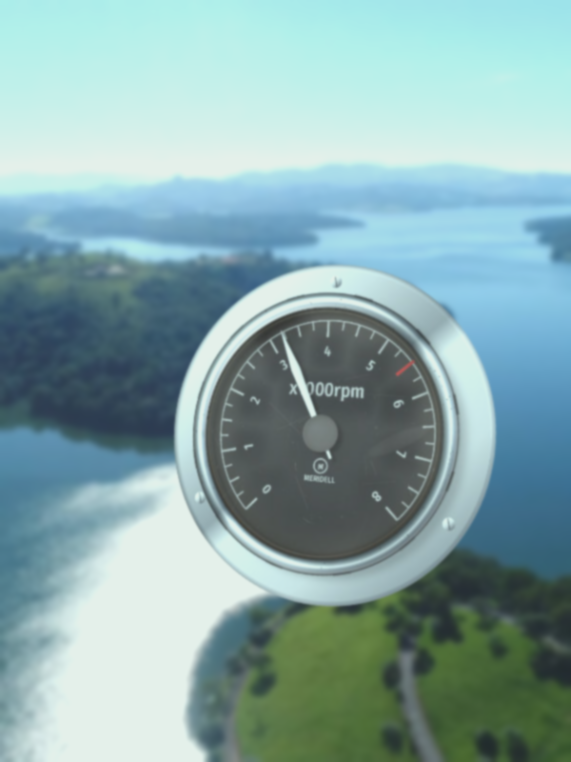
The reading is 3250 rpm
